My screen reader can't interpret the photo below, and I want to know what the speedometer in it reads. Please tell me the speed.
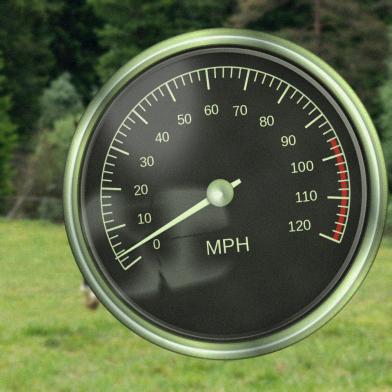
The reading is 3 mph
